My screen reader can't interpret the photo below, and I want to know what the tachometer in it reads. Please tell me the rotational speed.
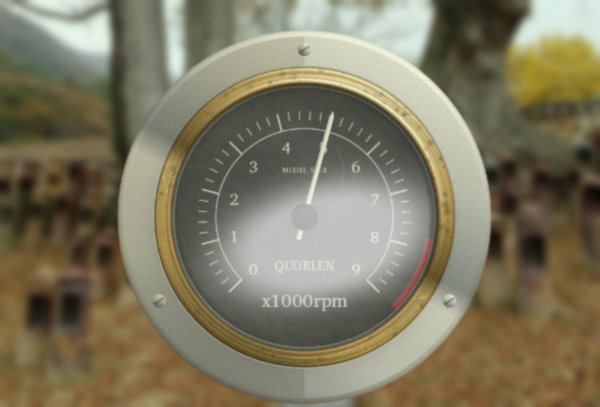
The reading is 5000 rpm
